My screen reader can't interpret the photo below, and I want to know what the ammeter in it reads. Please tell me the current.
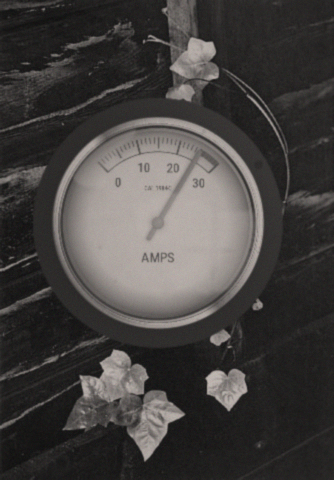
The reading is 25 A
